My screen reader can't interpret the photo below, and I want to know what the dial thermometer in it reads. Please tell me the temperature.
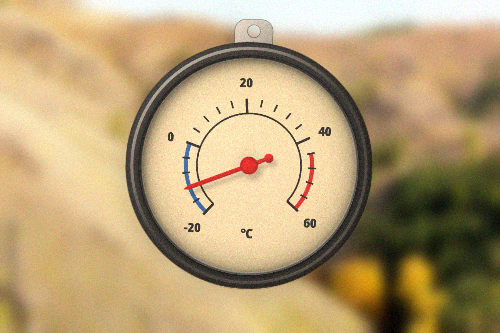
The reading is -12 °C
